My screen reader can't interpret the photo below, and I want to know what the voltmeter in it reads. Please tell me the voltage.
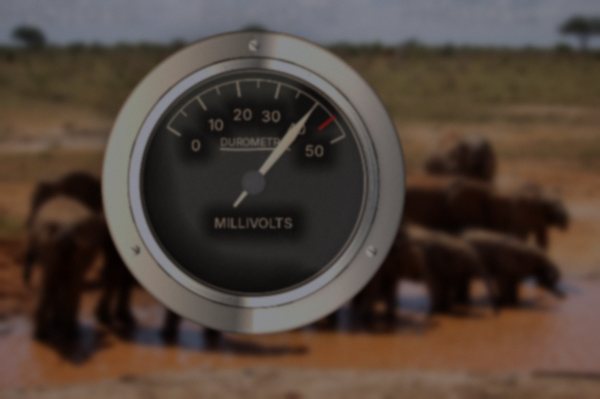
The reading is 40 mV
